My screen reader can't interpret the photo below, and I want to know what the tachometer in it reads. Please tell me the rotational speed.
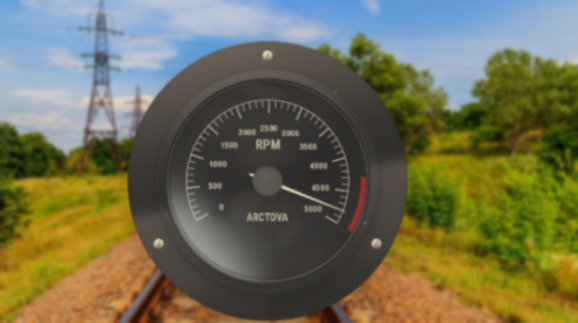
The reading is 4800 rpm
